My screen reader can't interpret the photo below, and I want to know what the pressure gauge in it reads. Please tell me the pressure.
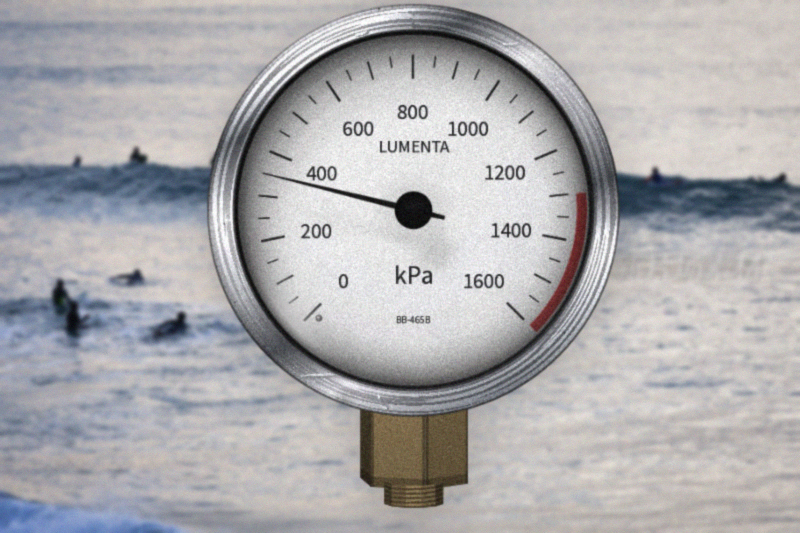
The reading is 350 kPa
